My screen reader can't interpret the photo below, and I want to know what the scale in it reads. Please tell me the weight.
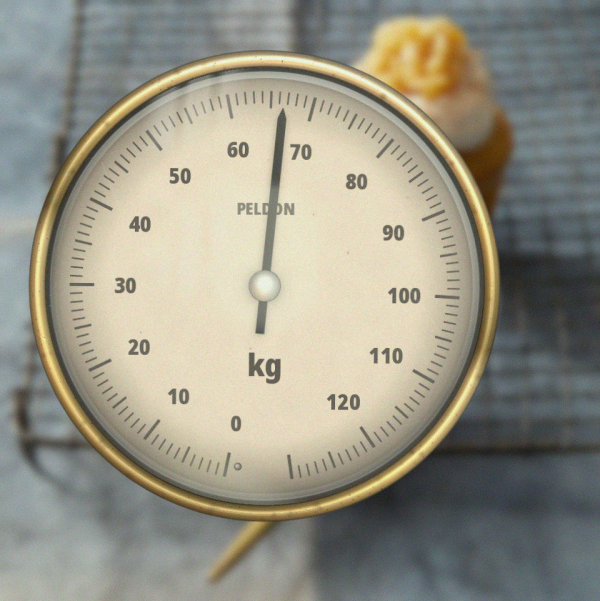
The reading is 66.5 kg
